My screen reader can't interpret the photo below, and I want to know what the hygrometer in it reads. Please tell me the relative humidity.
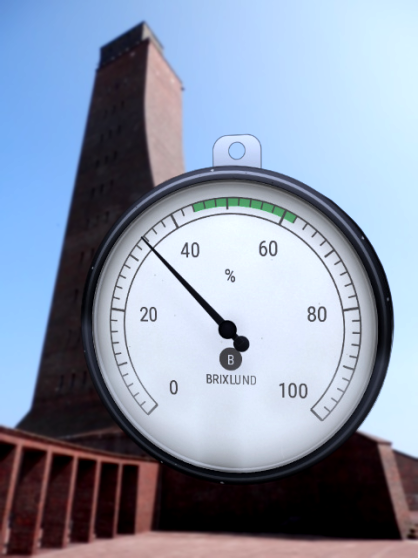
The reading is 34 %
